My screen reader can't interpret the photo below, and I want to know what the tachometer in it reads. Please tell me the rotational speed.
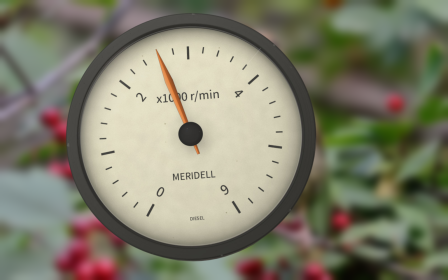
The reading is 2600 rpm
